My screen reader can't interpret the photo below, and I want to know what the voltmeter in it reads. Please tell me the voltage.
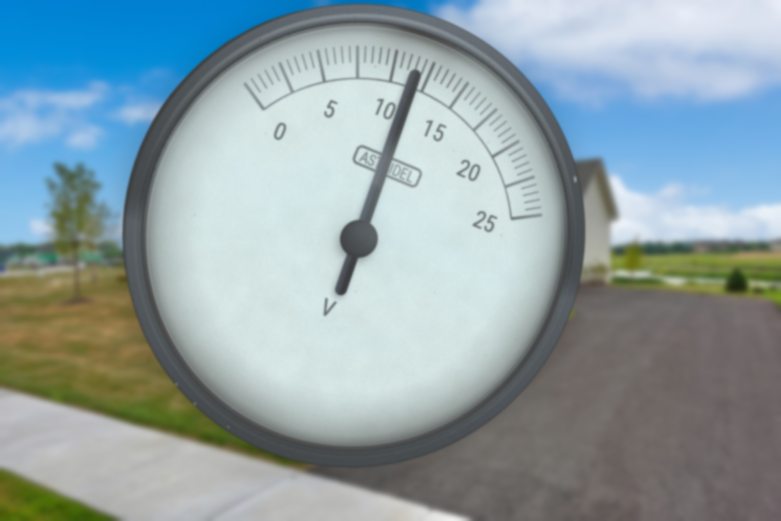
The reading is 11.5 V
